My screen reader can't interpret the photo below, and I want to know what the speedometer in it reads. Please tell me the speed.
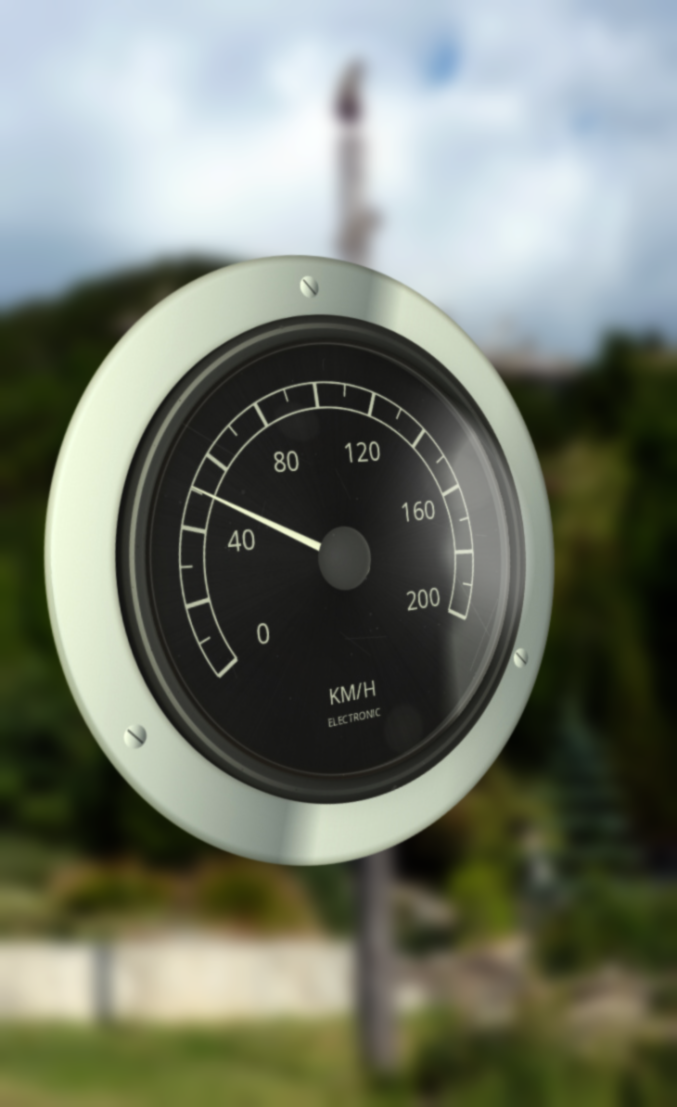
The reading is 50 km/h
